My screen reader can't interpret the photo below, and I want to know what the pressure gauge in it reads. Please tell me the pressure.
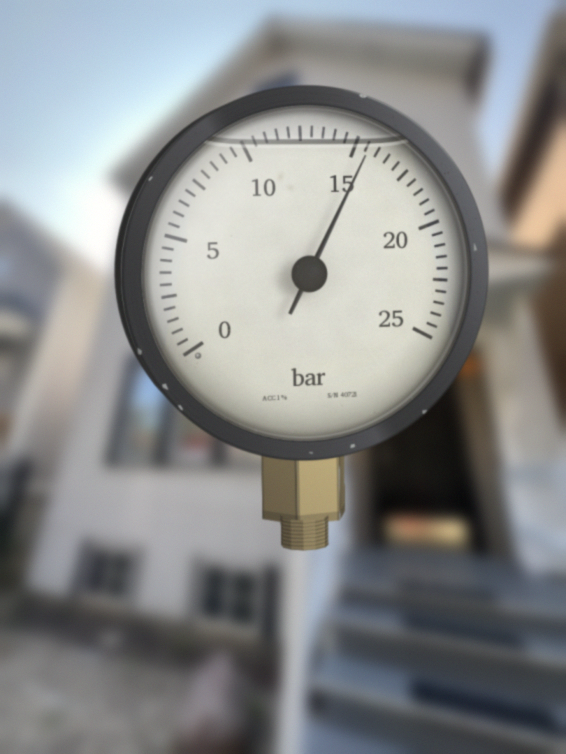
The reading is 15.5 bar
